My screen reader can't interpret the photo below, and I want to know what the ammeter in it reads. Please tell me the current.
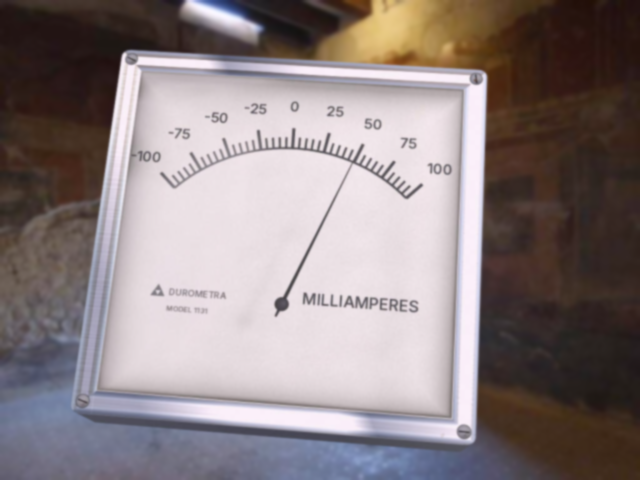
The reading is 50 mA
